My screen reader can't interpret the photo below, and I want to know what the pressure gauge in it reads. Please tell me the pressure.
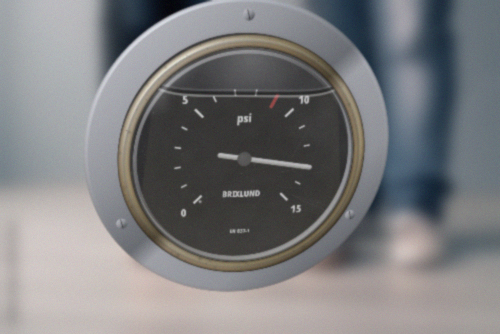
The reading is 13 psi
